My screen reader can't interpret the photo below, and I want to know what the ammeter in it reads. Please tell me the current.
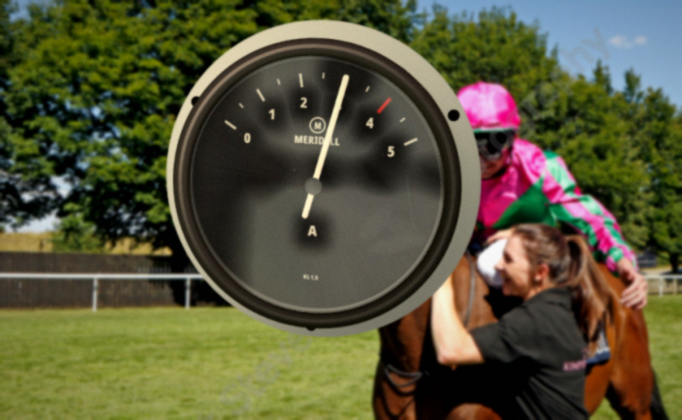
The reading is 3 A
